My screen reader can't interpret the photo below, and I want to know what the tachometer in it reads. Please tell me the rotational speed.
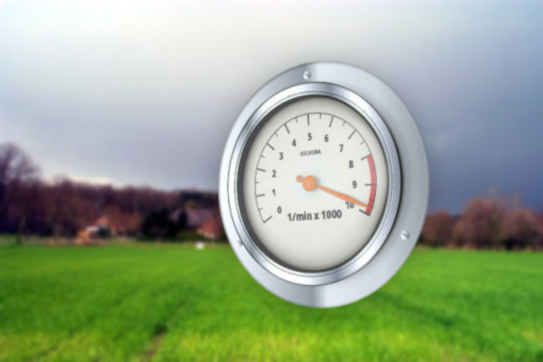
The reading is 9750 rpm
